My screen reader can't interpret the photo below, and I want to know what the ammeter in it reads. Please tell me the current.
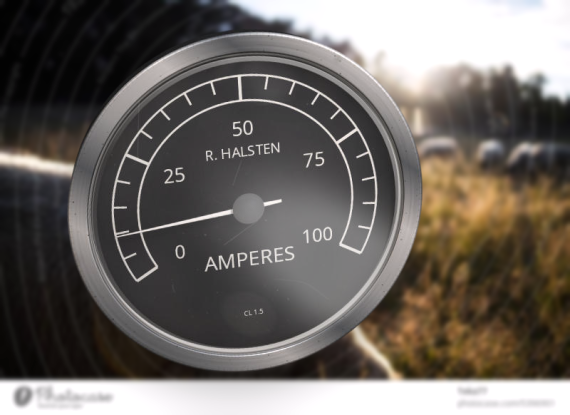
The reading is 10 A
